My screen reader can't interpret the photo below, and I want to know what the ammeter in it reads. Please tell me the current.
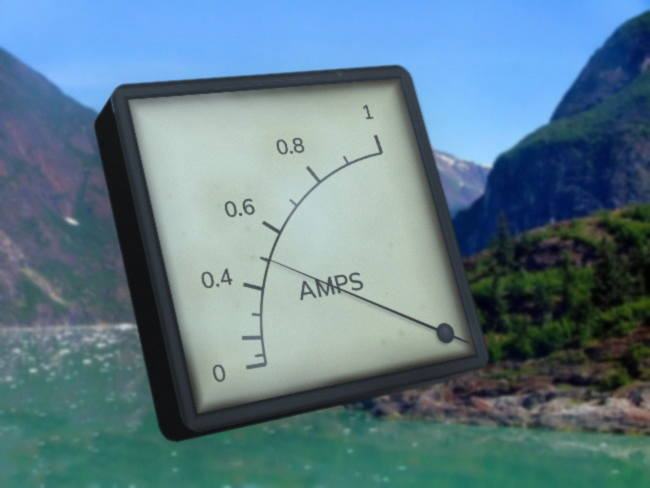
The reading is 0.5 A
